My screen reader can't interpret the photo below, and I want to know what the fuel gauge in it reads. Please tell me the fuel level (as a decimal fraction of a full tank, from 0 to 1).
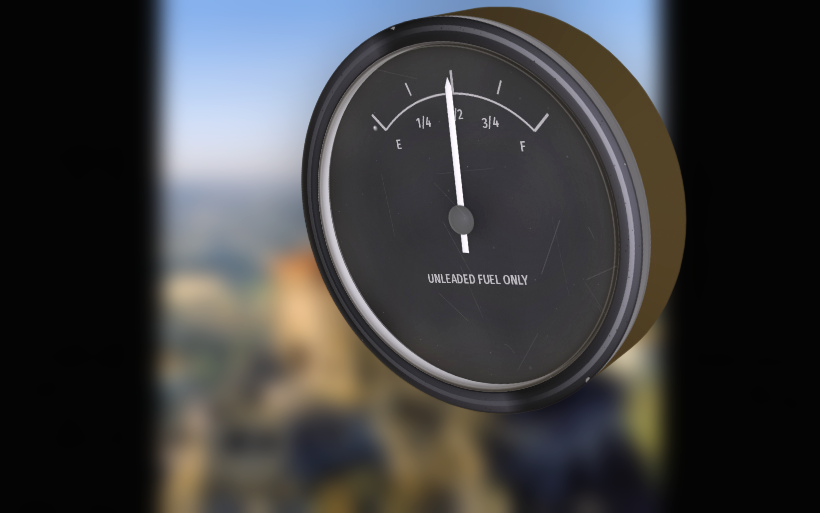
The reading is 0.5
